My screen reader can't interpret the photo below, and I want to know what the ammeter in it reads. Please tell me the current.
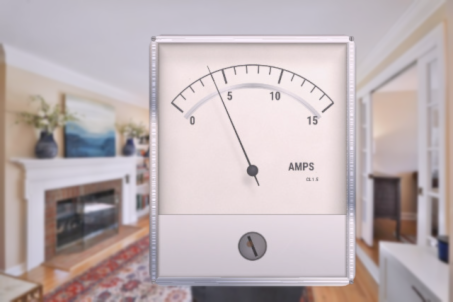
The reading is 4 A
